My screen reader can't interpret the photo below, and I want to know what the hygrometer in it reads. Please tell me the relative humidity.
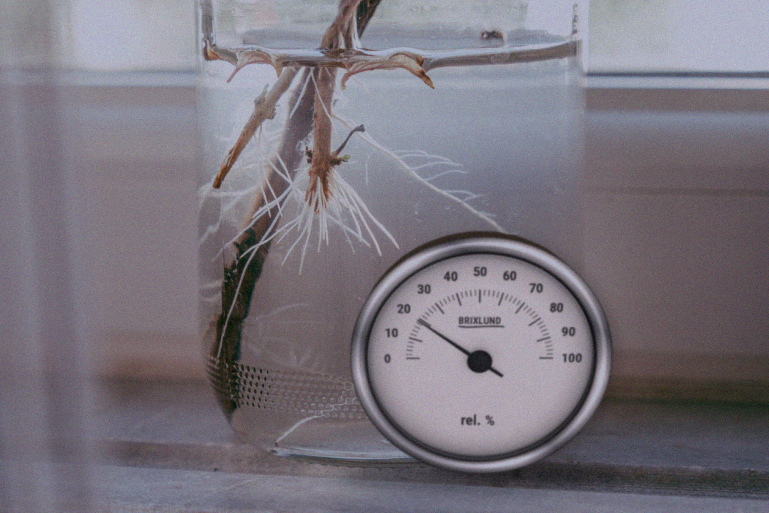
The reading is 20 %
